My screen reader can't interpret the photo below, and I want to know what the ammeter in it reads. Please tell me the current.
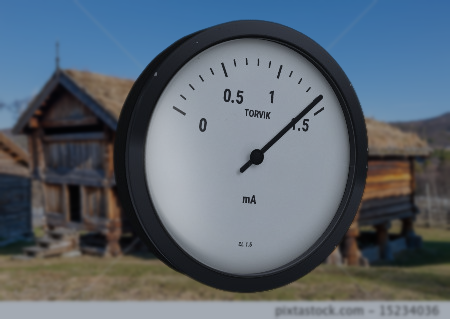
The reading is 1.4 mA
